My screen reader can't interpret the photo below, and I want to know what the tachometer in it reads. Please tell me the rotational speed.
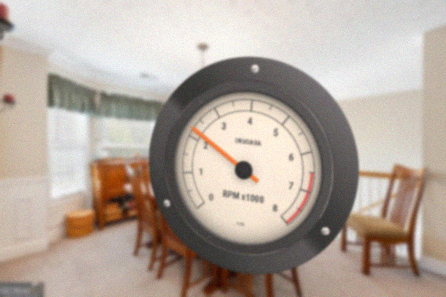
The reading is 2250 rpm
